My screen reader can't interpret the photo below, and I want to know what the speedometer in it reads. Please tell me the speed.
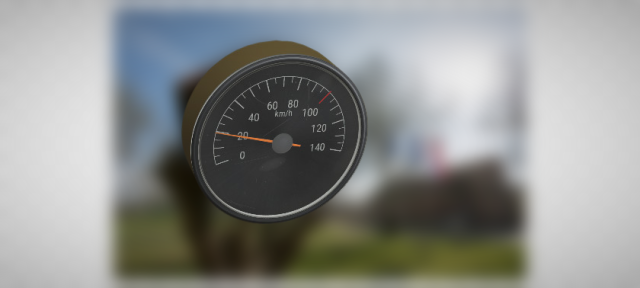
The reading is 20 km/h
